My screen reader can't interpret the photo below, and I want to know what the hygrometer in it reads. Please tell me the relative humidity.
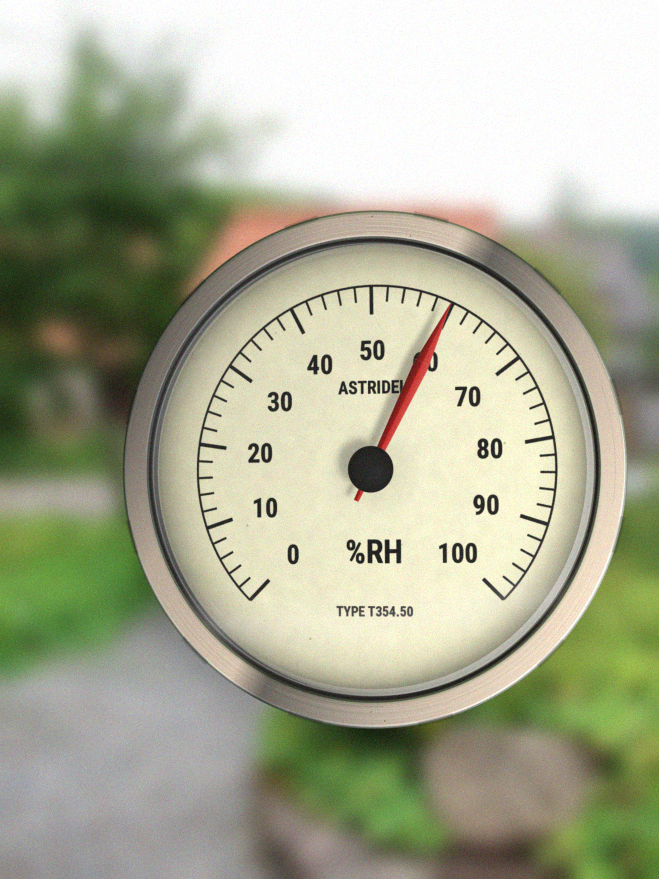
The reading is 60 %
